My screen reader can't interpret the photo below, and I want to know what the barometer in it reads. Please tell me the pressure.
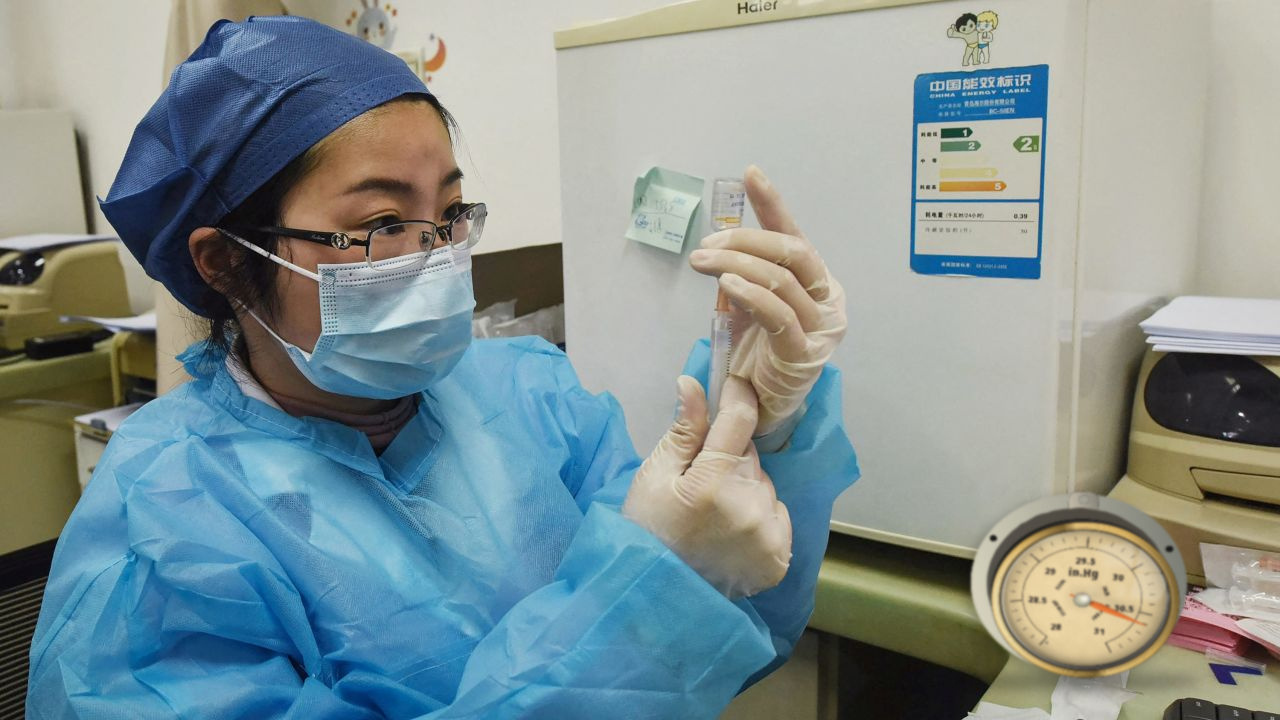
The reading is 30.6 inHg
